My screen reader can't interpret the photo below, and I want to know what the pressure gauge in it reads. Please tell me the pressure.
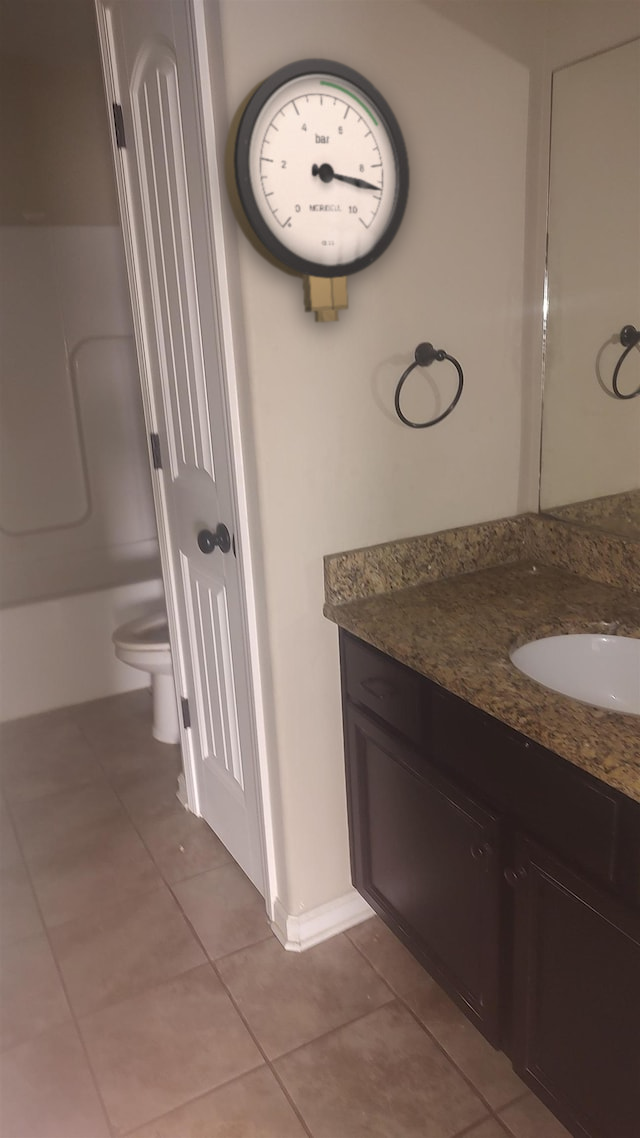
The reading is 8.75 bar
